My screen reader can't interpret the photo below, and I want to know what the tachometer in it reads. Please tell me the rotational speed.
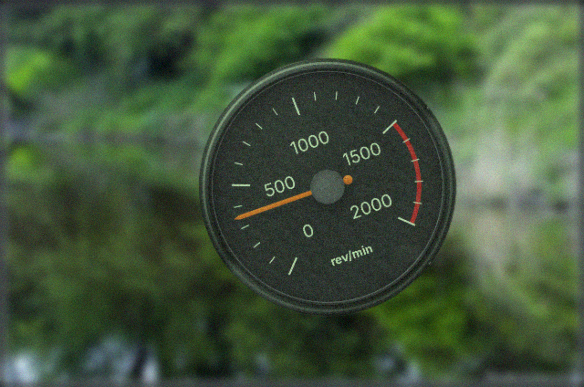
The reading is 350 rpm
